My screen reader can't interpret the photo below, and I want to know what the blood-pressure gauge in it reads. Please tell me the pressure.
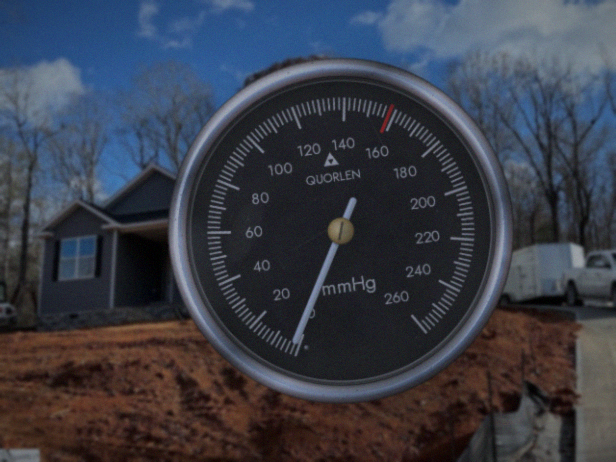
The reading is 2 mmHg
